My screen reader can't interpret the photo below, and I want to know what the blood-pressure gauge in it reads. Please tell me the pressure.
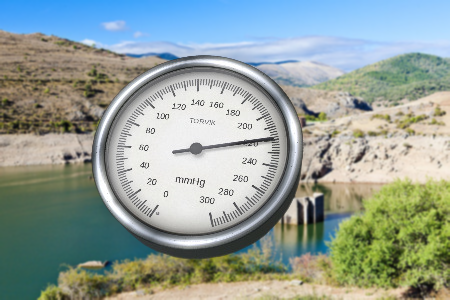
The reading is 220 mmHg
